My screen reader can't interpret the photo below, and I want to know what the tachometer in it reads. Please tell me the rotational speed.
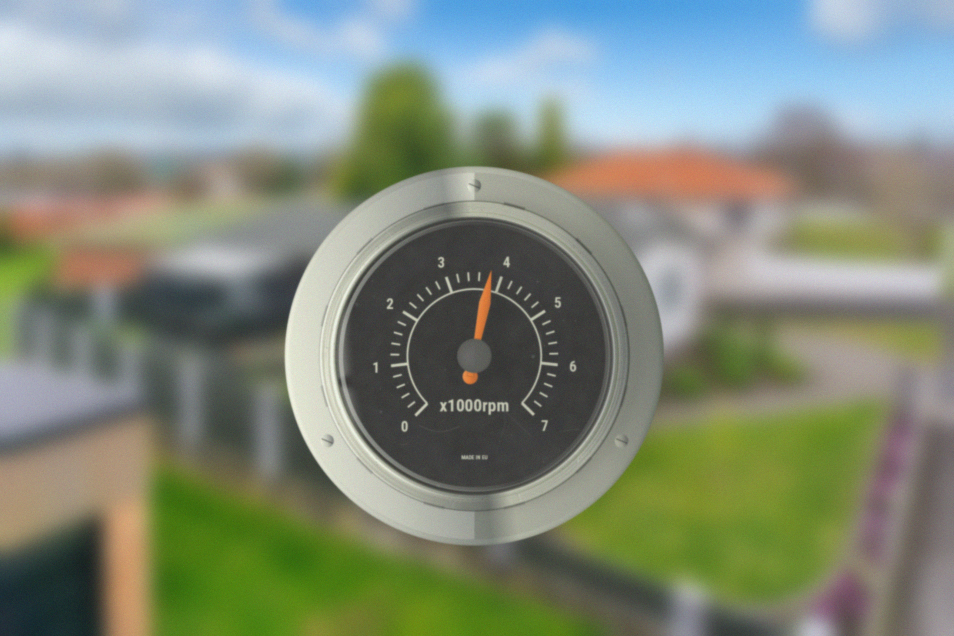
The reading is 3800 rpm
